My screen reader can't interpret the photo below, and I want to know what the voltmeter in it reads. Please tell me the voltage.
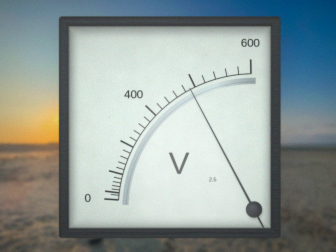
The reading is 490 V
